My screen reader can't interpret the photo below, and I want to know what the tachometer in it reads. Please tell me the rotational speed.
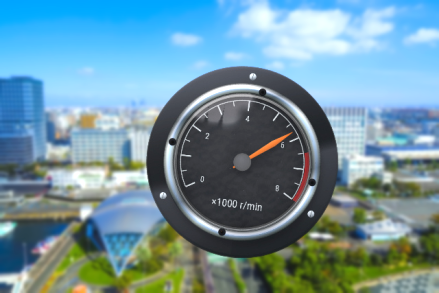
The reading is 5750 rpm
